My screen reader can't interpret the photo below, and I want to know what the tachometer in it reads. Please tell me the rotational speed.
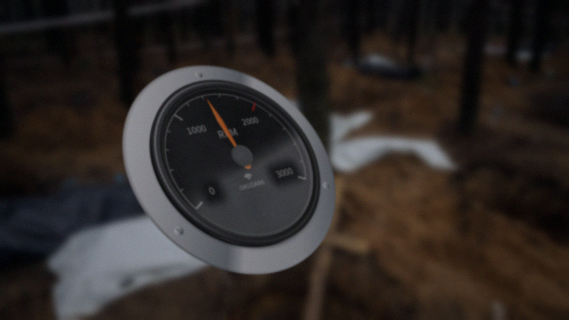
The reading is 1400 rpm
